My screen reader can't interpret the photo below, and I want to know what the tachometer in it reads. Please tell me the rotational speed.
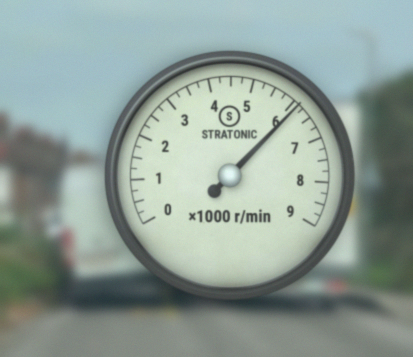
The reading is 6125 rpm
